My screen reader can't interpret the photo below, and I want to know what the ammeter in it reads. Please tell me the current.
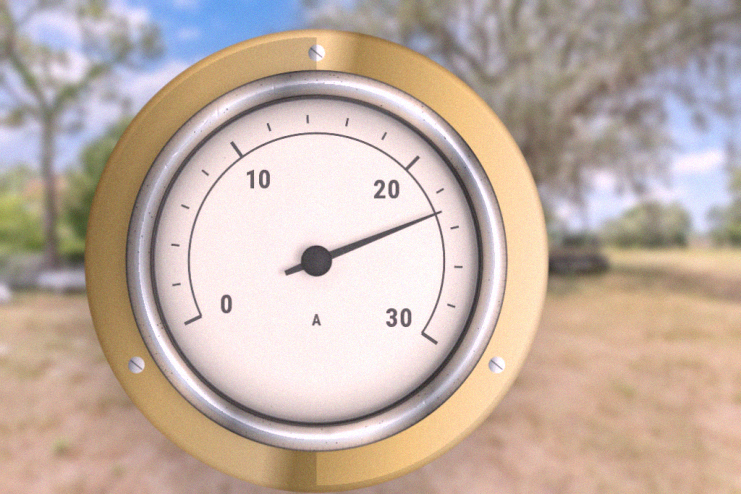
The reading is 23 A
